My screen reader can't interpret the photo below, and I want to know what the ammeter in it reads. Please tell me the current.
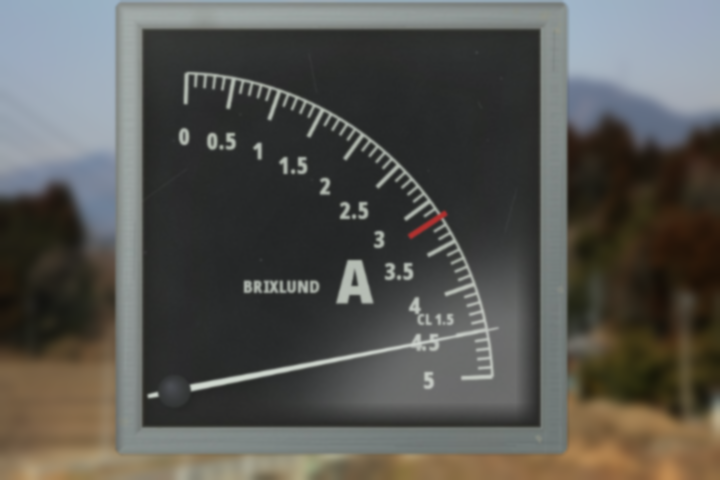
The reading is 4.5 A
